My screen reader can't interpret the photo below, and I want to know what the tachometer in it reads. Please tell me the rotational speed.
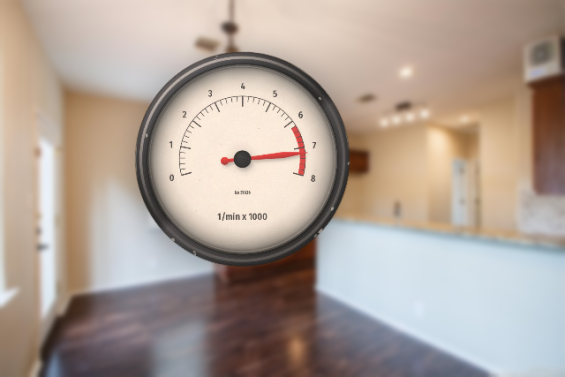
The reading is 7200 rpm
